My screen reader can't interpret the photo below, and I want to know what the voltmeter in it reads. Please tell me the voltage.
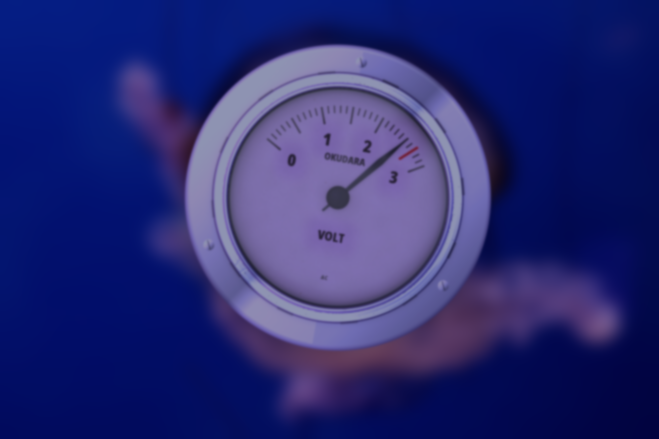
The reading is 2.5 V
